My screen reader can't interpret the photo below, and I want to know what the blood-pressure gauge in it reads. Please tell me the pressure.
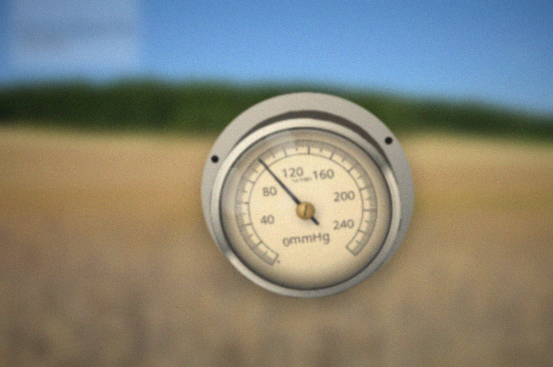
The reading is 100 mmHg
